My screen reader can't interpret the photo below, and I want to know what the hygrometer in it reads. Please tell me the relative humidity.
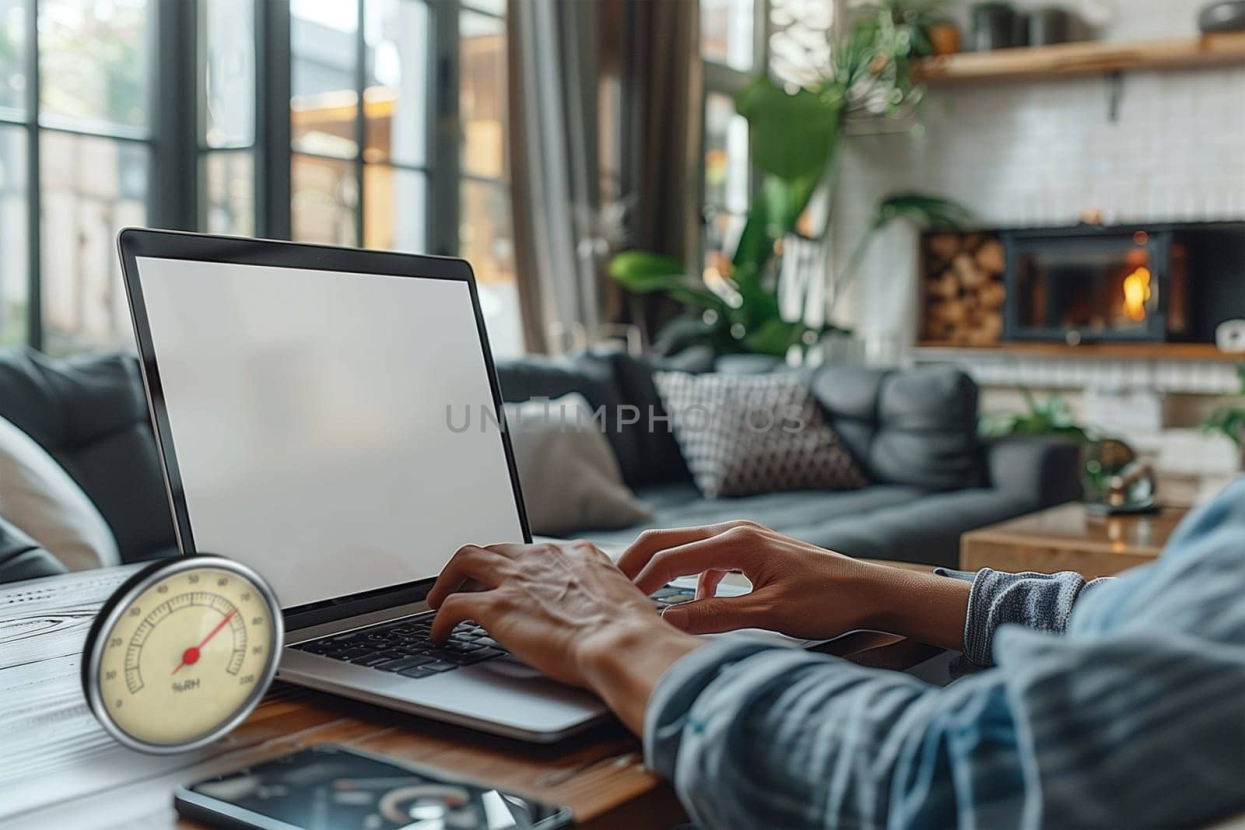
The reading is 70 %
